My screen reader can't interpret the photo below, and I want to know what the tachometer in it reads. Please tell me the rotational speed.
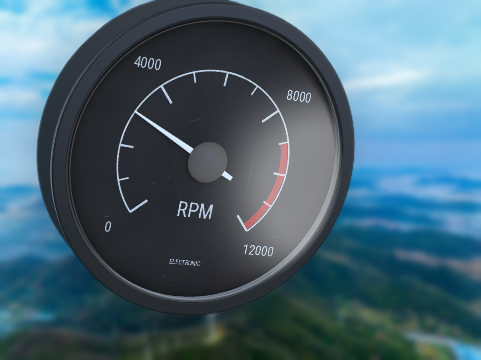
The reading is 3000 rpm
